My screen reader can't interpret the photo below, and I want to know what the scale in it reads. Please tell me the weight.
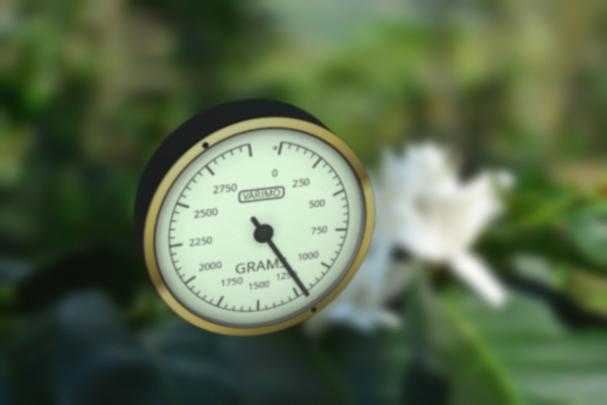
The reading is 1200 g
